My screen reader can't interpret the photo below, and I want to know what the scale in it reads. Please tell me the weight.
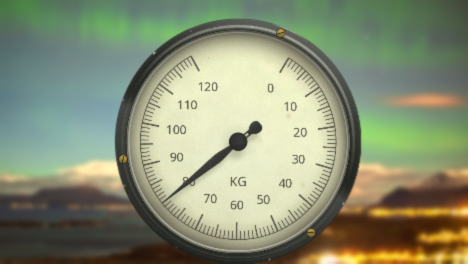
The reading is 80 kg
